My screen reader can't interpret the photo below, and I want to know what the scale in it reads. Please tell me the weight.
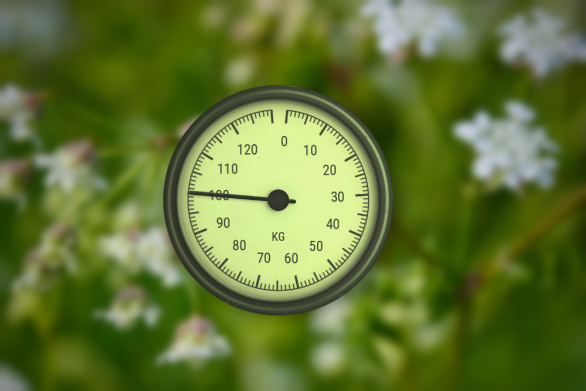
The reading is 100 kg
